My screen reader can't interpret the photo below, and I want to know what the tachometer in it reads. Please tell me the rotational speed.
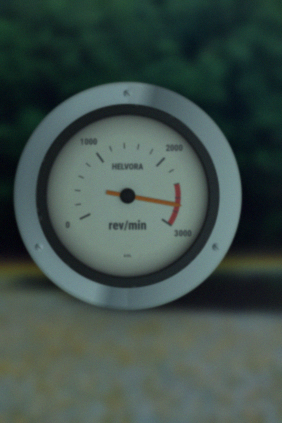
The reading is 2700 rpm
